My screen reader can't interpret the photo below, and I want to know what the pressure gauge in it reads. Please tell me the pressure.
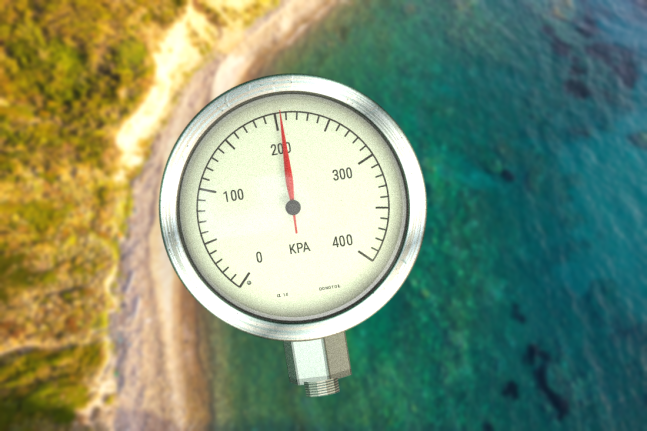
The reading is 205 kPa
